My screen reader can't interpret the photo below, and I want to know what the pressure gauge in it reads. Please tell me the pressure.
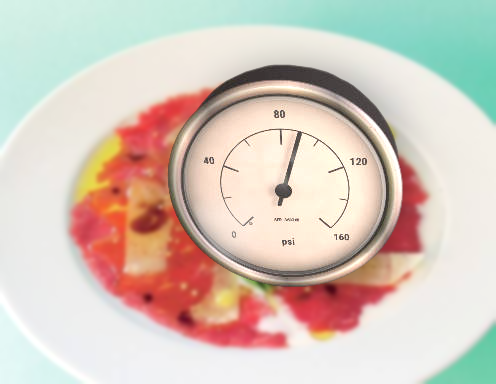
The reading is 90 psi
